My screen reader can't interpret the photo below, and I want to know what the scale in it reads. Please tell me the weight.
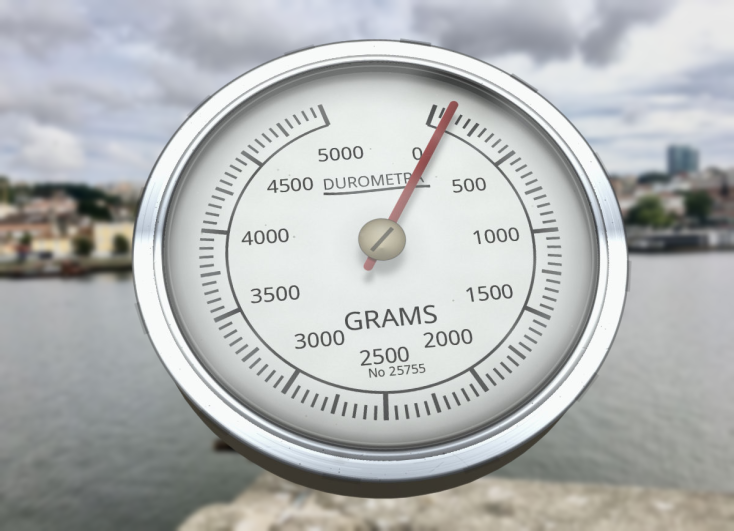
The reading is 100 g
